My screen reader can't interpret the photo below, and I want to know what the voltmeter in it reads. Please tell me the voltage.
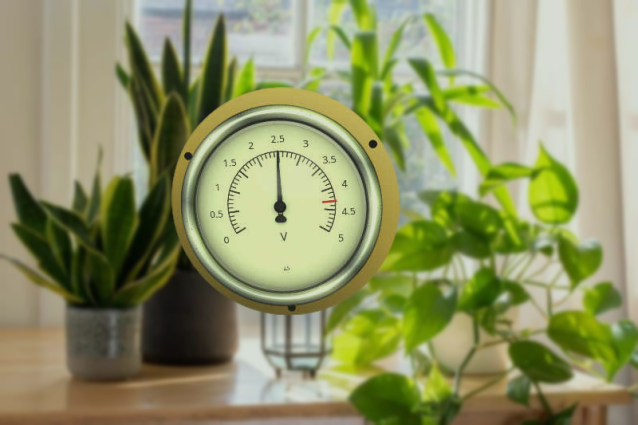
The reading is 2.5 V
